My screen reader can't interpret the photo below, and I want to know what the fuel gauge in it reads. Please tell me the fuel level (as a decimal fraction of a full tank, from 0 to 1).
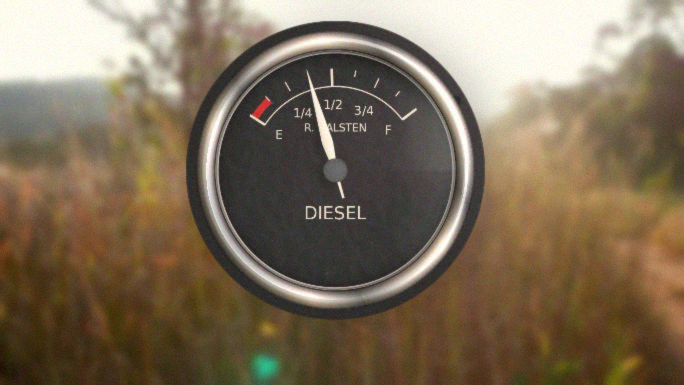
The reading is 0.375
